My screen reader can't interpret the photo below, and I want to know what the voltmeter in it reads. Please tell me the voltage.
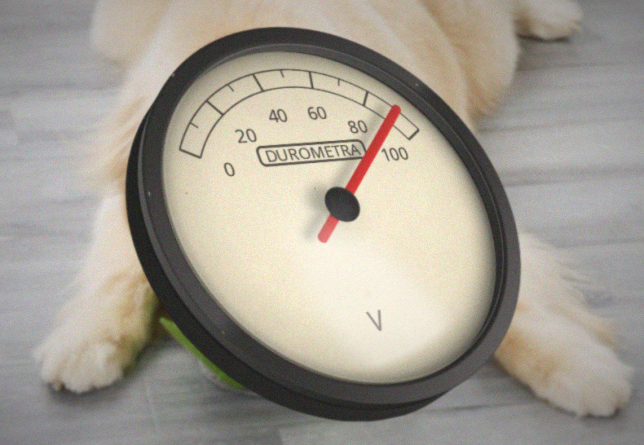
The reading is 90 V
